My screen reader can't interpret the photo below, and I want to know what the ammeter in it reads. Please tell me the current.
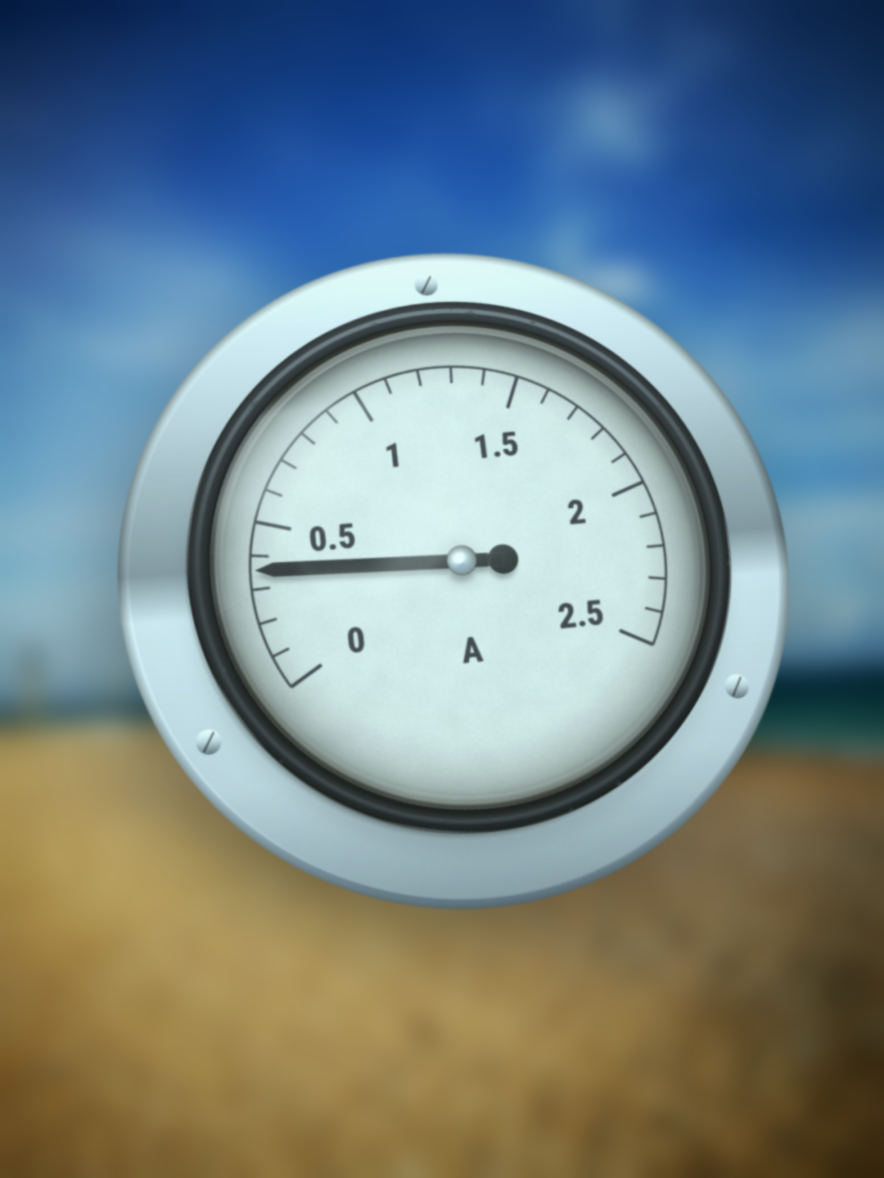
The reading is 0.35 A
